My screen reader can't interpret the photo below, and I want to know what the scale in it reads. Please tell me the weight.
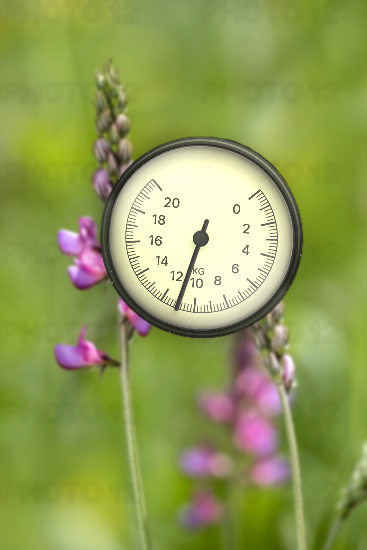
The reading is 11 kg
